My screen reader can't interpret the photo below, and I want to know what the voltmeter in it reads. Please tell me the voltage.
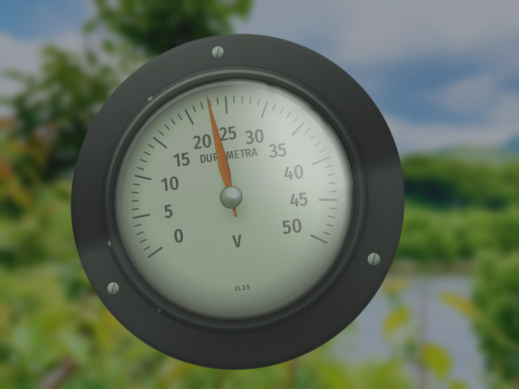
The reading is 23 V
